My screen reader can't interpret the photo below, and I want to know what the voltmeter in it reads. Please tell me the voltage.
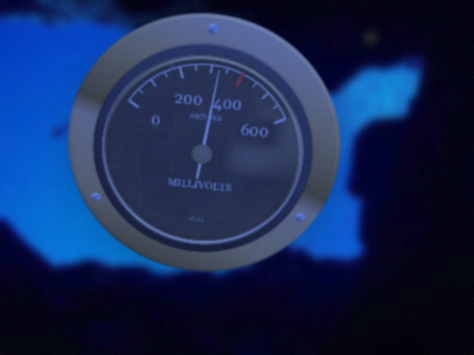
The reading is 325 mV
